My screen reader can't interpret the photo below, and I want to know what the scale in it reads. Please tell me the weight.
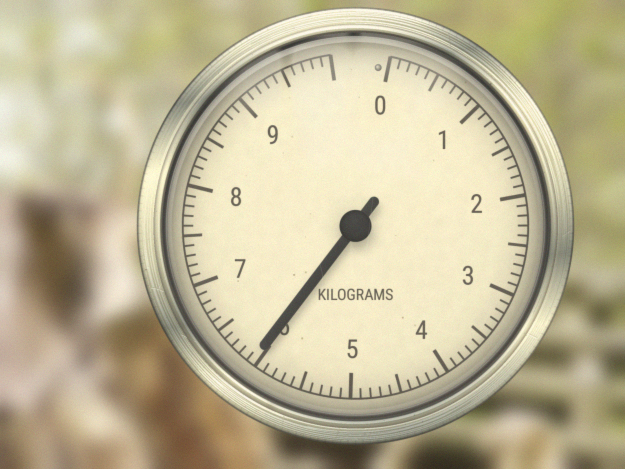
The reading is 6.05 kg
